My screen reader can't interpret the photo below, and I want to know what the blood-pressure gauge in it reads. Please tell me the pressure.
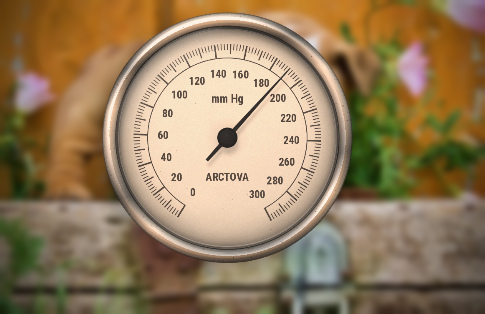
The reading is 190 mmHg
